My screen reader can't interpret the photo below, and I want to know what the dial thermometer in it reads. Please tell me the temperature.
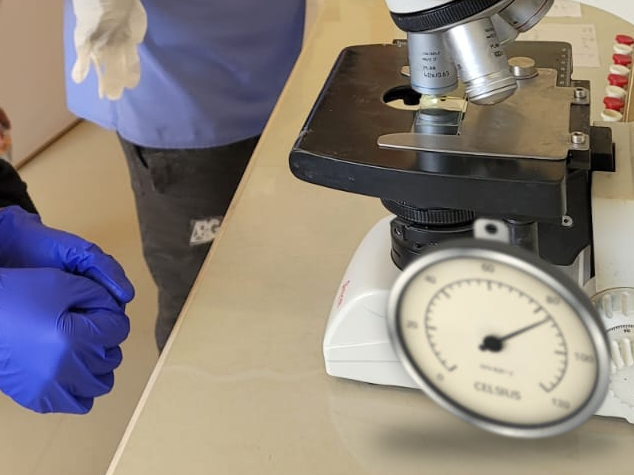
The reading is 84 °C
